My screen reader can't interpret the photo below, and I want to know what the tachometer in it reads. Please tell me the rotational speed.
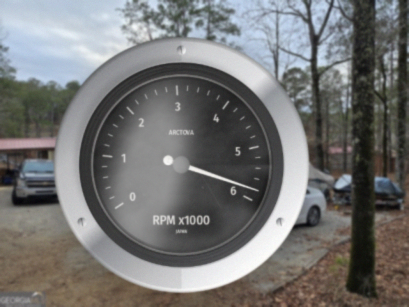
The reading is 5800 rpm
